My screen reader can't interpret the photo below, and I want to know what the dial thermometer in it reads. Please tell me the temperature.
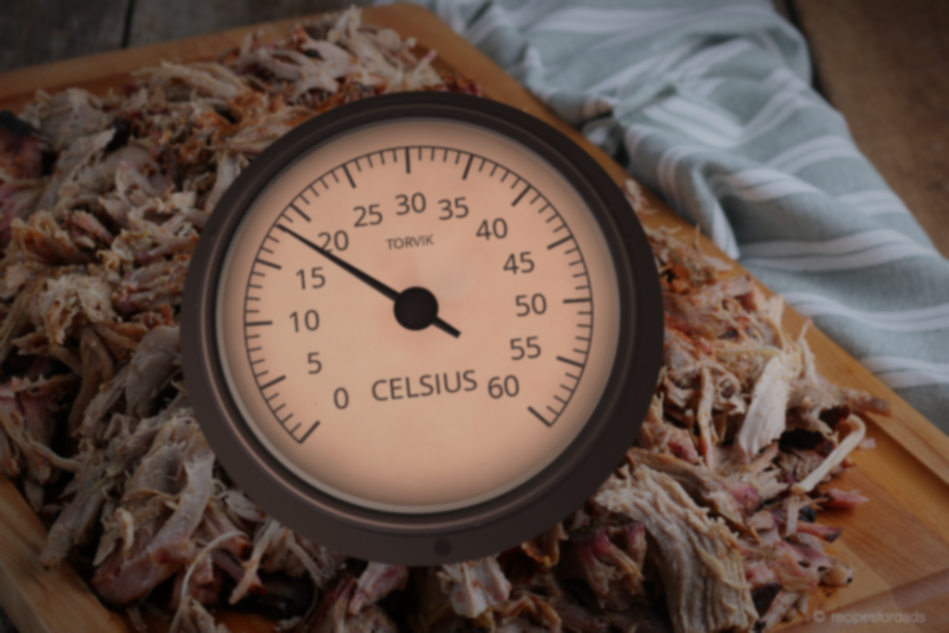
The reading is 18 °C
